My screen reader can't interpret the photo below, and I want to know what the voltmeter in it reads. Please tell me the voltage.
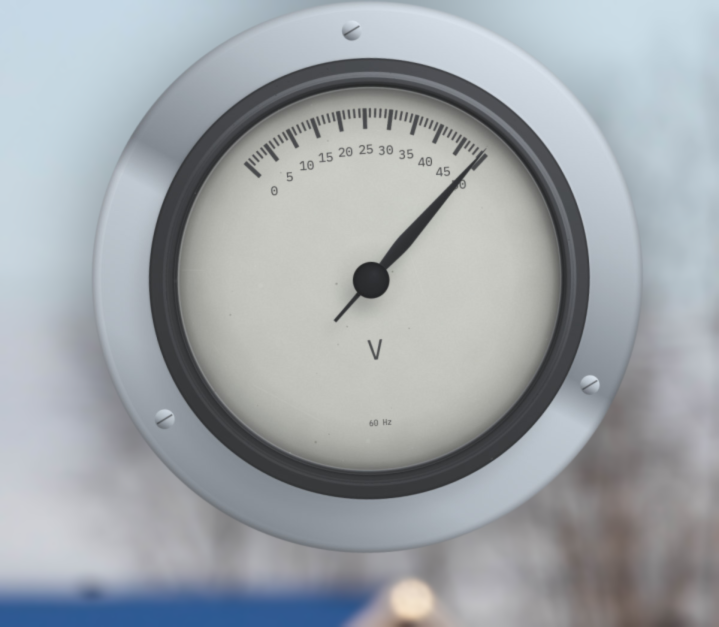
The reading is 49 V
